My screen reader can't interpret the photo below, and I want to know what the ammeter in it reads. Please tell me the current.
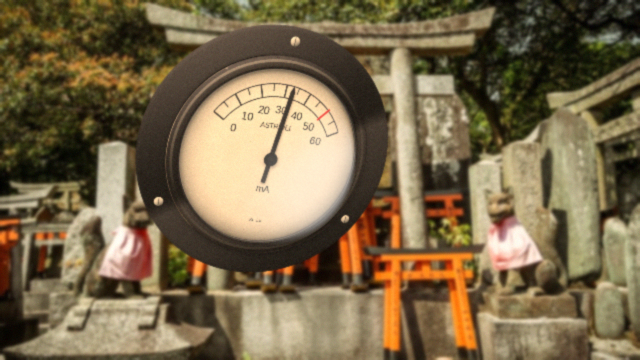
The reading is 32.5 mA
